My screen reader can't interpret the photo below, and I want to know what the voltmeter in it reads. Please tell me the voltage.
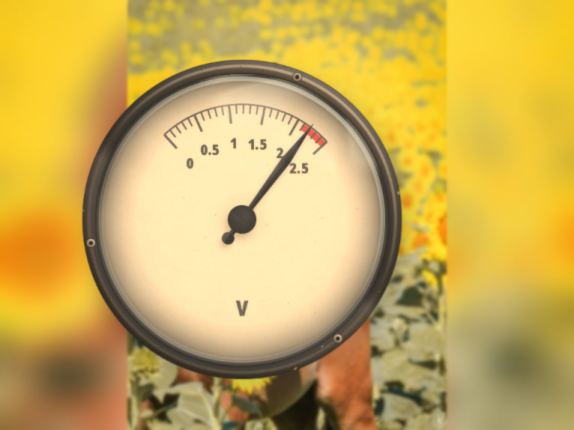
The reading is 2.2 V
